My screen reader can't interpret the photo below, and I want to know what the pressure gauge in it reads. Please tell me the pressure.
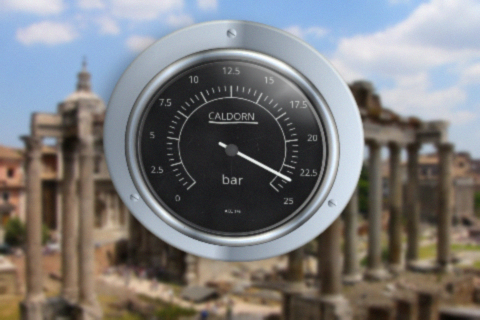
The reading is 23.5 bar
